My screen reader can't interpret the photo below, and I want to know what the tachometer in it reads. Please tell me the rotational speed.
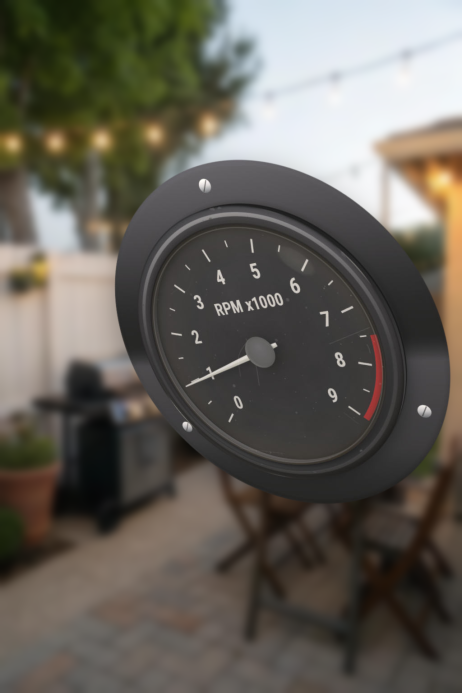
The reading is 1000 rpm
